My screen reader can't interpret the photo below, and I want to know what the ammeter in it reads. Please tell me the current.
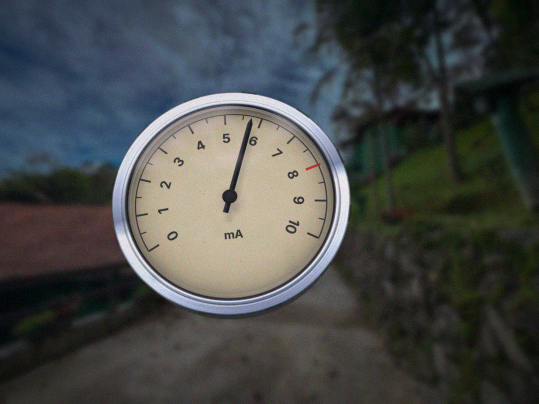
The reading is 5.75 mA
